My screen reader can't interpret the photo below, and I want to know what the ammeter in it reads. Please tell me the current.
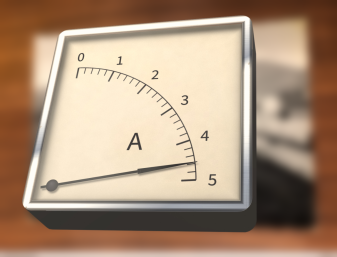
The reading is 4.6 A
